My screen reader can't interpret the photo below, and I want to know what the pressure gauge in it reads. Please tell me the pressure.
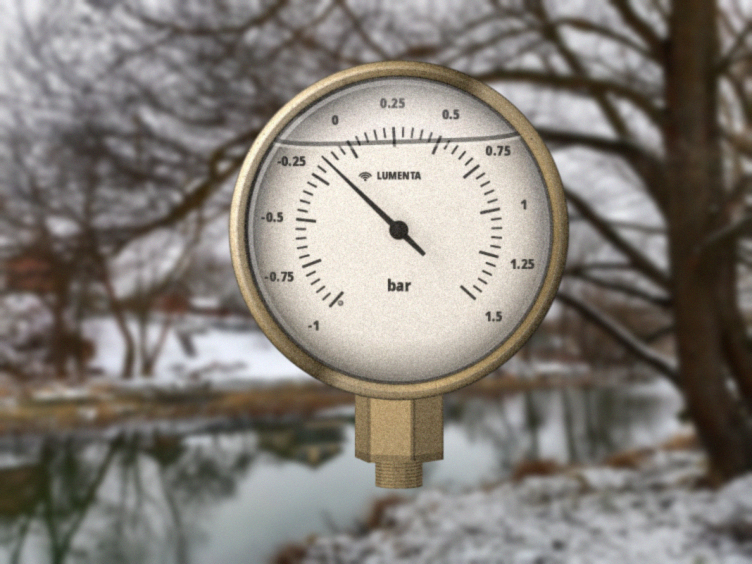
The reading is -0.15 bar
